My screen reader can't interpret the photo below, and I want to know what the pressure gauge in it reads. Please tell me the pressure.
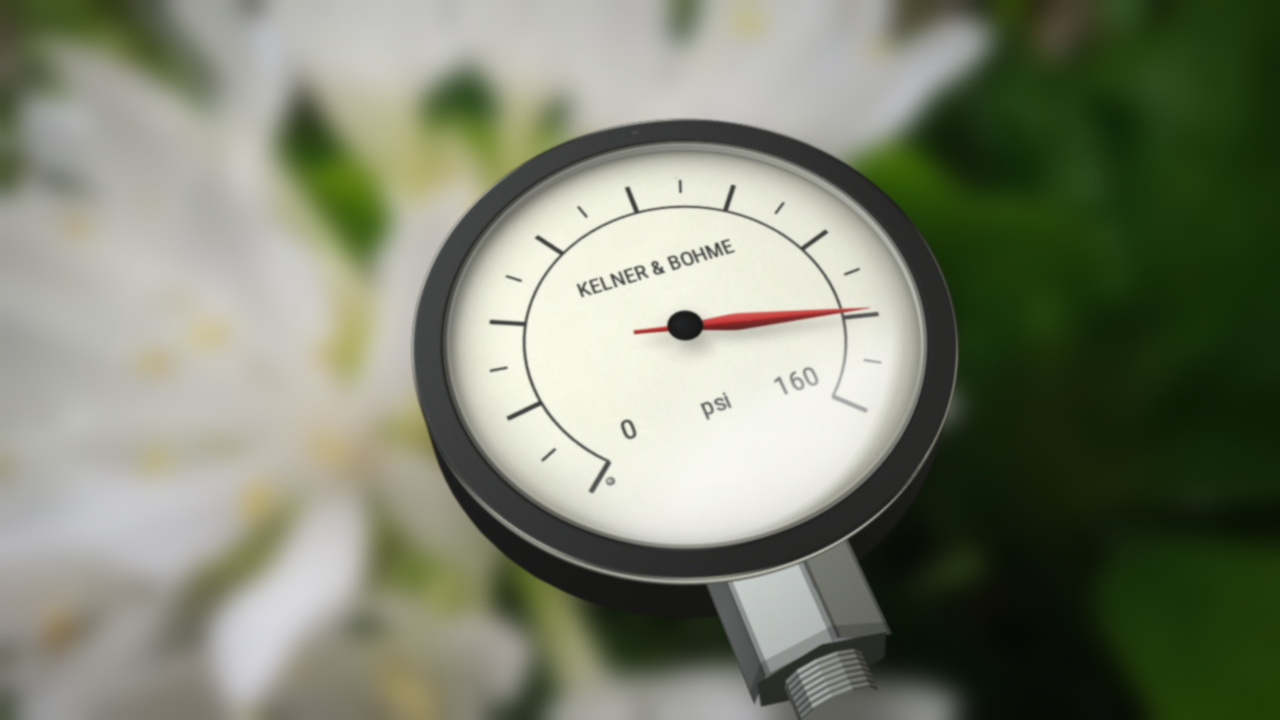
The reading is 140 psi
